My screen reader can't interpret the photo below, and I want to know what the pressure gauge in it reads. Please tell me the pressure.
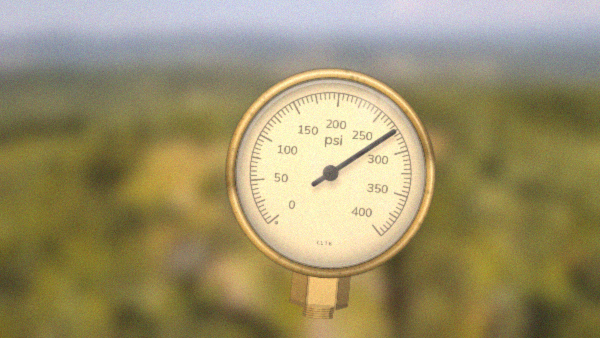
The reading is 275 psi
